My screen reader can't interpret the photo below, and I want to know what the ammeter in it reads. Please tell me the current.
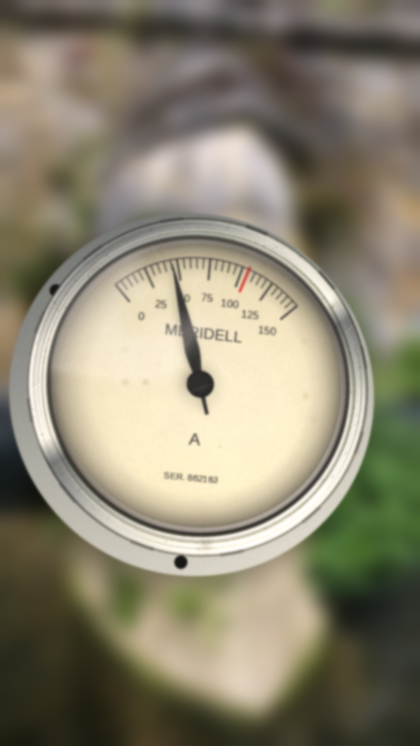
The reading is 45 A
